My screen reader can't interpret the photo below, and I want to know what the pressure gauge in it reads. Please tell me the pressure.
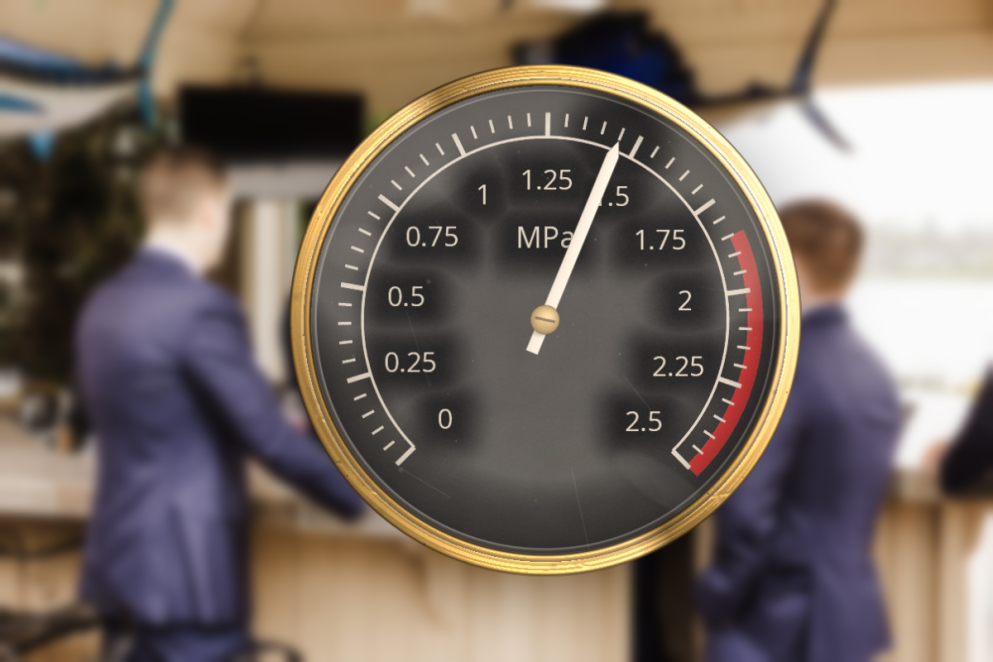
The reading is 1.45 MPa
